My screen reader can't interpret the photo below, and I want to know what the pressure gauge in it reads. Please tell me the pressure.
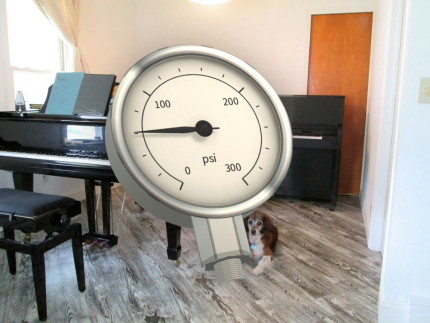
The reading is 60 psi
